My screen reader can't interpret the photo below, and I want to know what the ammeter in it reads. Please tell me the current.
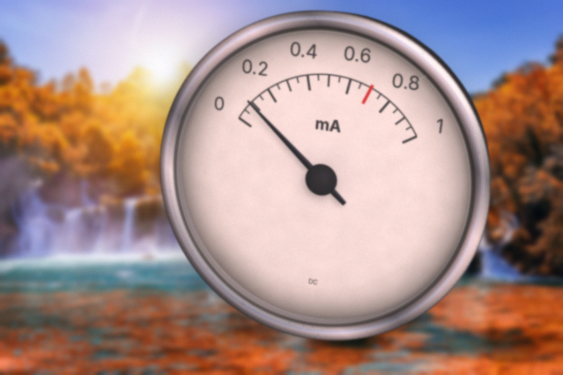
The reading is 0.1 mA
